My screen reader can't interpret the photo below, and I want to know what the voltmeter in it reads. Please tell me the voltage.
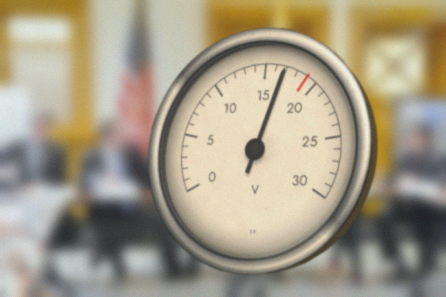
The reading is 17 V
